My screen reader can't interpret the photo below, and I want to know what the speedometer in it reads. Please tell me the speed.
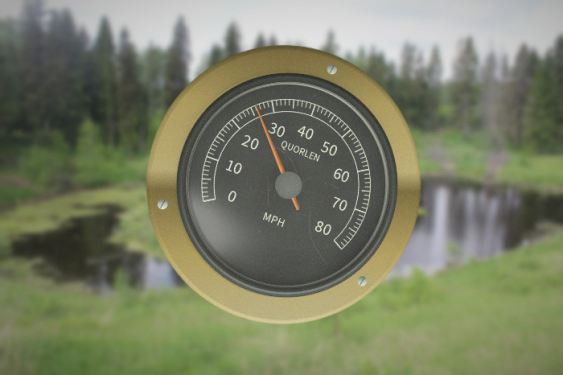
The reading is 26 mph
